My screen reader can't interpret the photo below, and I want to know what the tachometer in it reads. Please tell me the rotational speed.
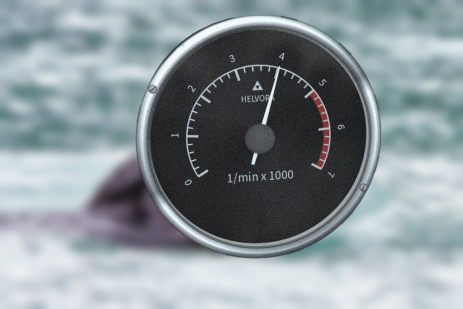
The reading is 4000 rpm
